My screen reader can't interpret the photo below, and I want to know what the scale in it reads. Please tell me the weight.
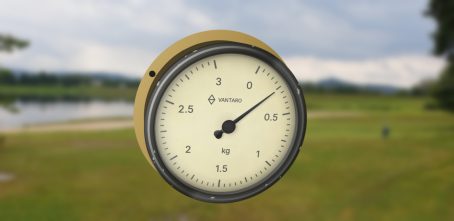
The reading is 0.25 kg
